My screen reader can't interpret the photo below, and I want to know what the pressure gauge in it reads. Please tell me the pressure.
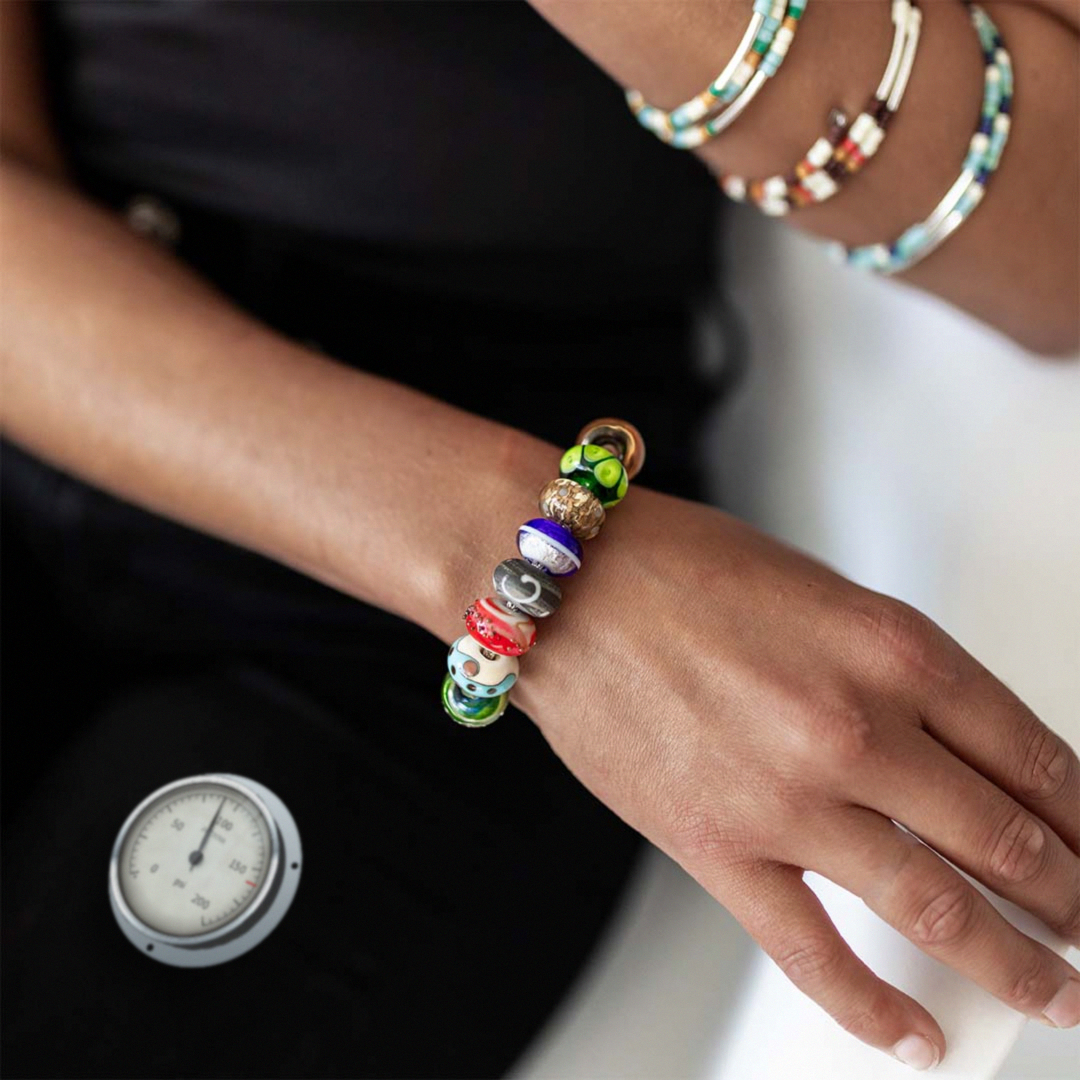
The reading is 90 psi
